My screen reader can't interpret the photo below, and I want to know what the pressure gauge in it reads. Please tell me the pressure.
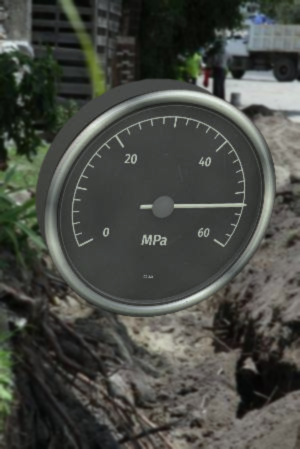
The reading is 52 MPa
